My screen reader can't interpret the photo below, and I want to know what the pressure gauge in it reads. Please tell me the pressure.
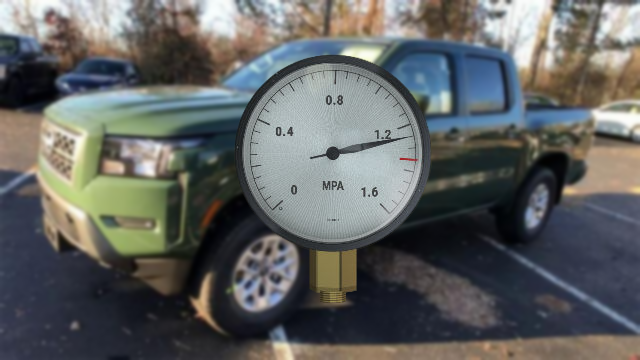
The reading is 1.25 MPa
